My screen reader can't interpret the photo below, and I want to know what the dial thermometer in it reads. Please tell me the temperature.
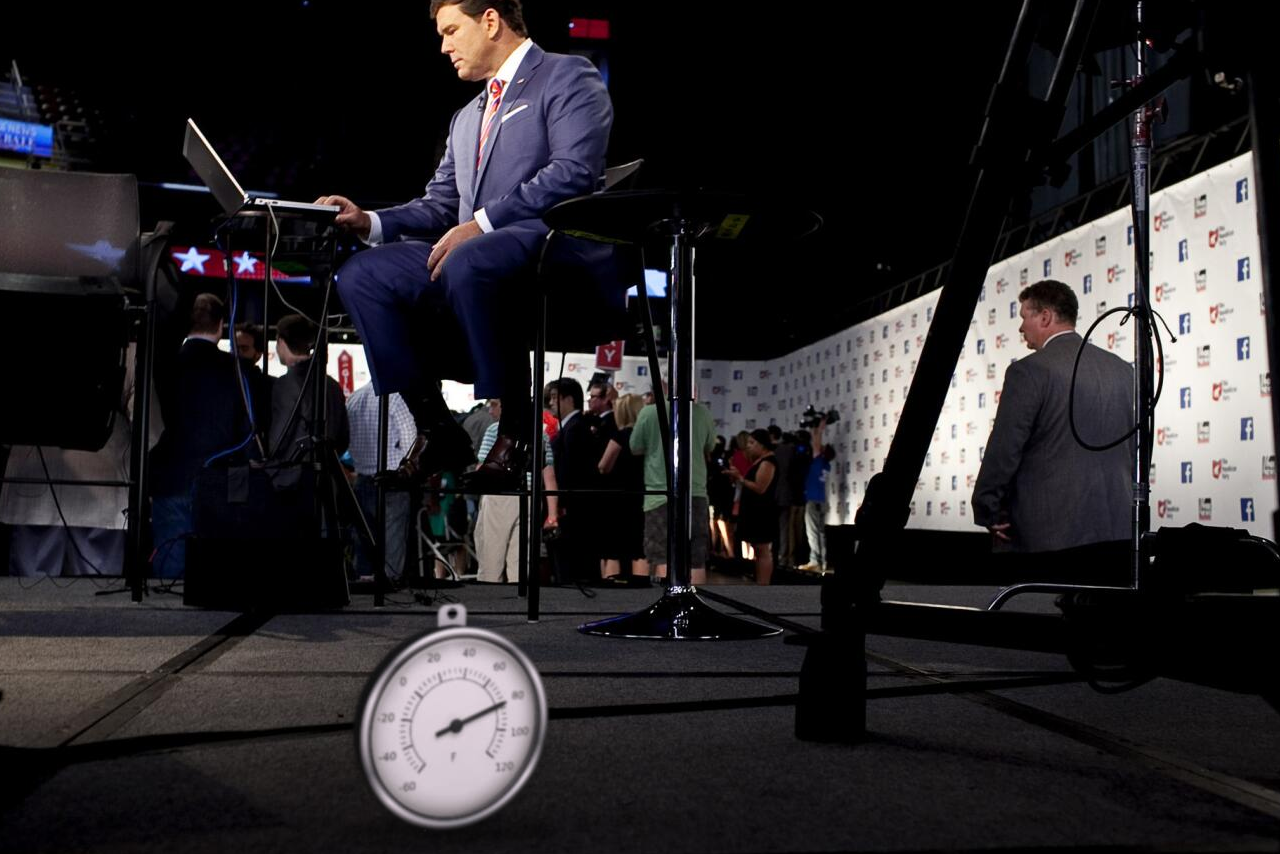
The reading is 80 °F
